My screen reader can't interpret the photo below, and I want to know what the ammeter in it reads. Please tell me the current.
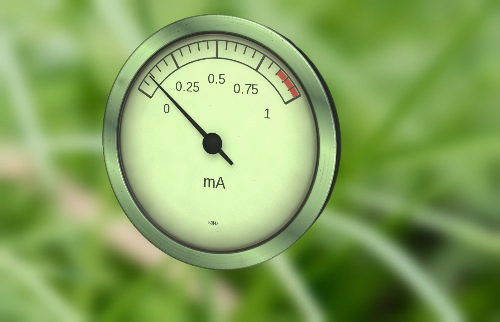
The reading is 0.1 mA
